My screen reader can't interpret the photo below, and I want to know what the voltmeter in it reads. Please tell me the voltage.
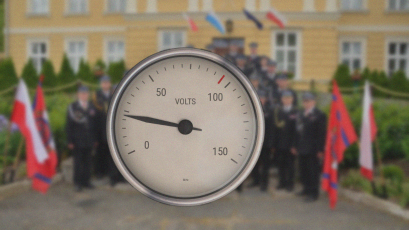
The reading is 22.5 V
